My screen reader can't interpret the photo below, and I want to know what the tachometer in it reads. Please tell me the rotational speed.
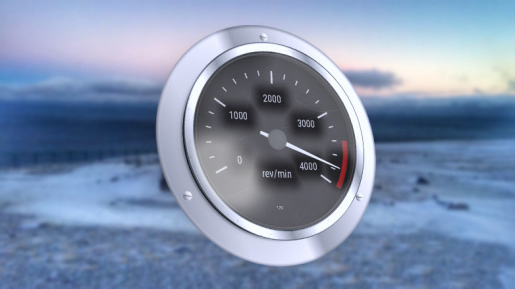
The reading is 3800 rpm
